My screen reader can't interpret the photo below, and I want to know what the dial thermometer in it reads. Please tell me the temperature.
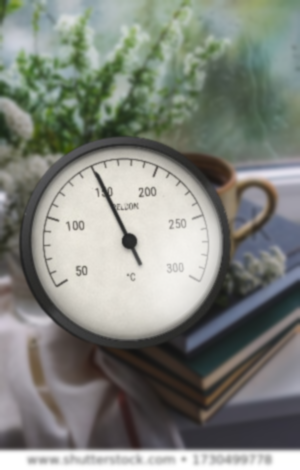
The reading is 150 °C
